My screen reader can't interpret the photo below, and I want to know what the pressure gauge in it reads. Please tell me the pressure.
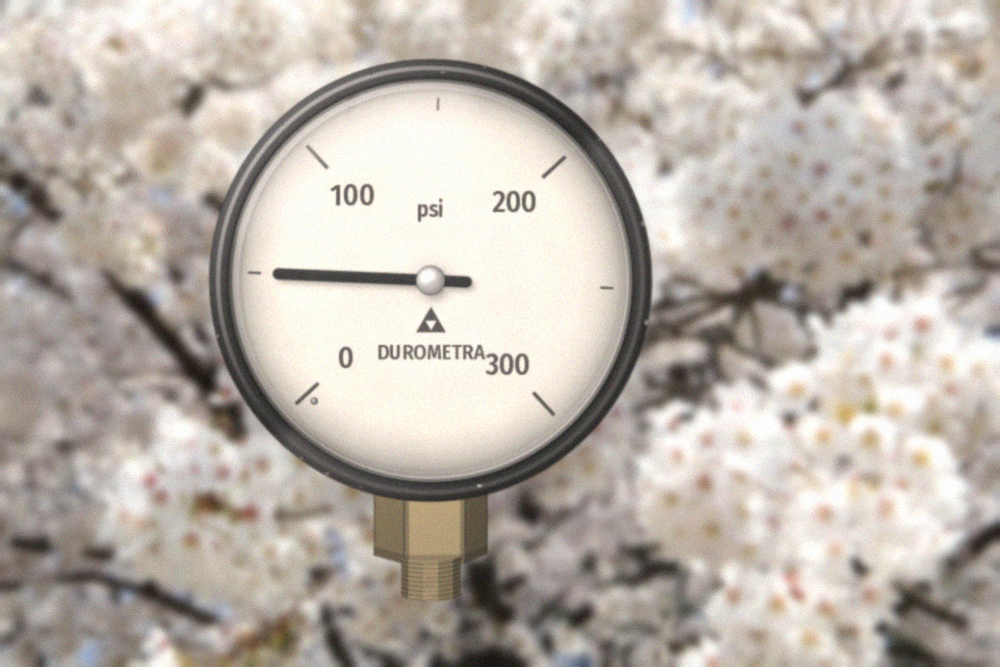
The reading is 50 psi
